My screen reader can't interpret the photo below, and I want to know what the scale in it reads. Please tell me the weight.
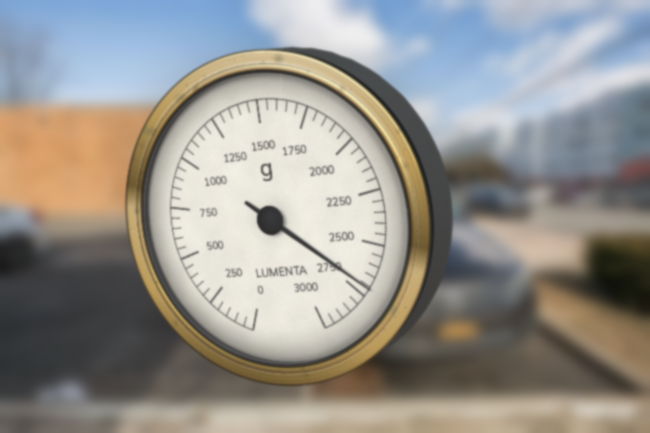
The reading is 2700 g
